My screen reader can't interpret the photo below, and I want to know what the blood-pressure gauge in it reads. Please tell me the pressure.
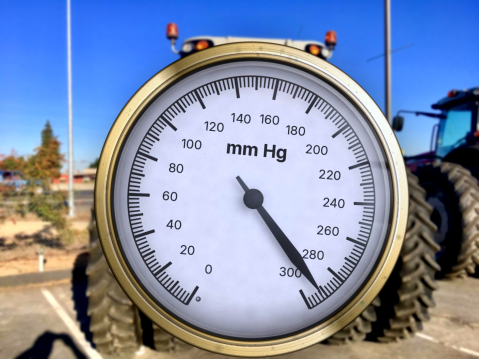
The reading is 292 mmHg
